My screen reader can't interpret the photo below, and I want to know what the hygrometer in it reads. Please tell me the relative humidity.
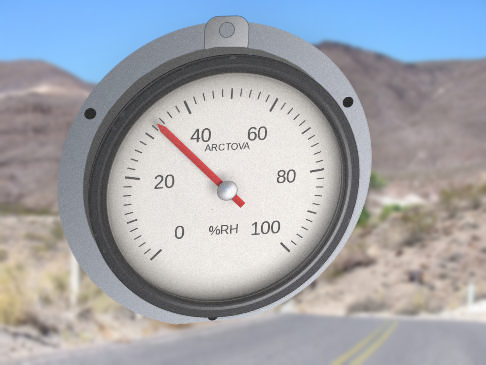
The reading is 33 %
